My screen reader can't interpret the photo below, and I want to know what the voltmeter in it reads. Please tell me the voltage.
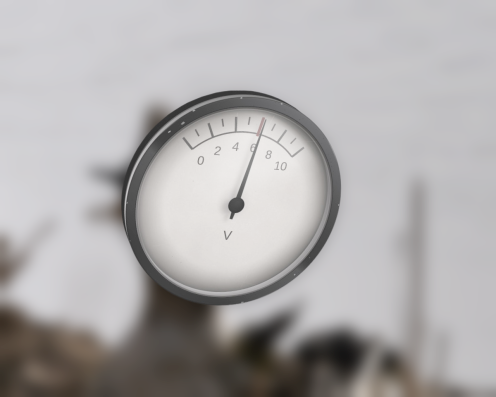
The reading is 6 V
